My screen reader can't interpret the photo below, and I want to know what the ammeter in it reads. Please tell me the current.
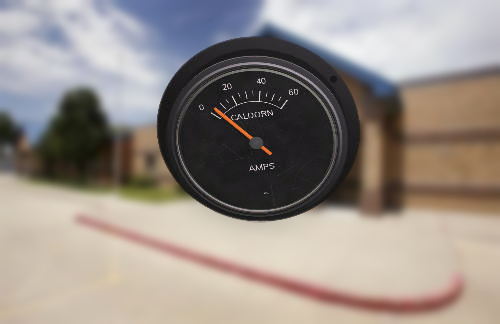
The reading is 5 A
